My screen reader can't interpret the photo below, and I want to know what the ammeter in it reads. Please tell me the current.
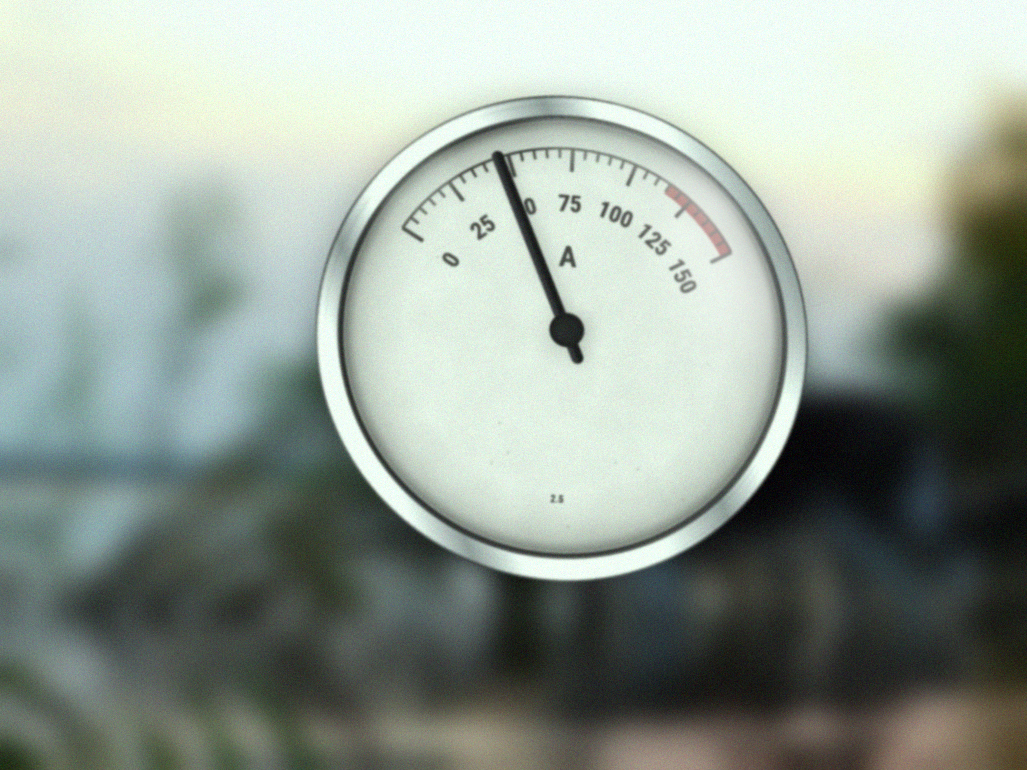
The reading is 45 A
